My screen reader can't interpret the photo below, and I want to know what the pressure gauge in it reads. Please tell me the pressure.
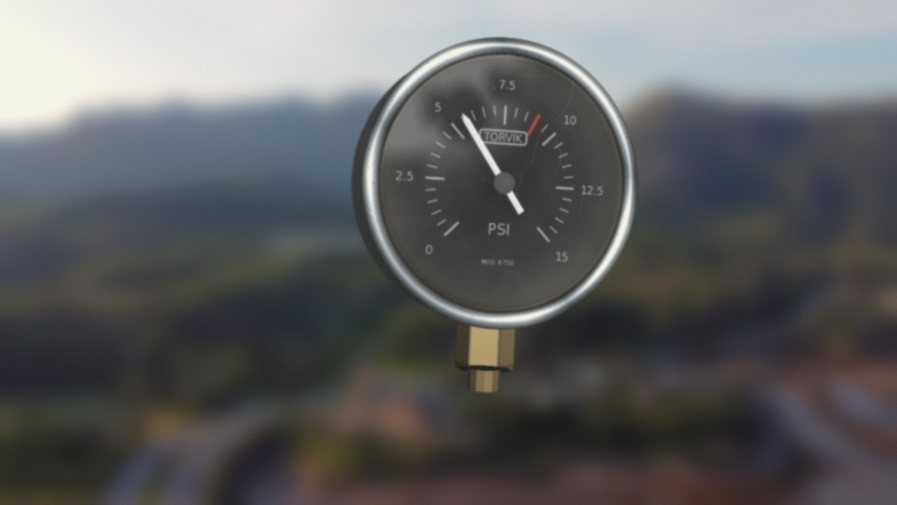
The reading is 5.5 psi
